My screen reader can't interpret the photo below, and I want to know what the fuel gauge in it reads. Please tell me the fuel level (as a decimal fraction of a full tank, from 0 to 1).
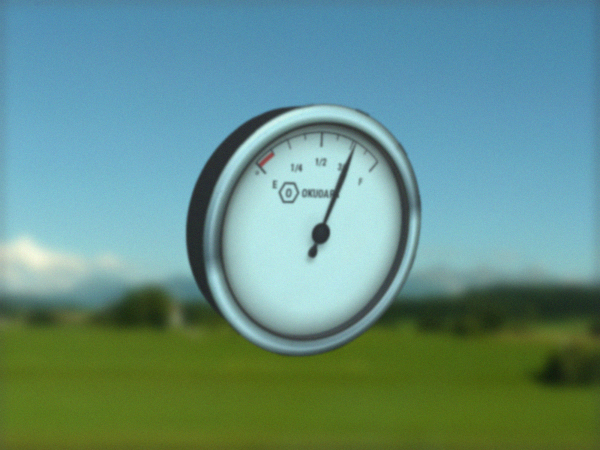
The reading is 0.75
